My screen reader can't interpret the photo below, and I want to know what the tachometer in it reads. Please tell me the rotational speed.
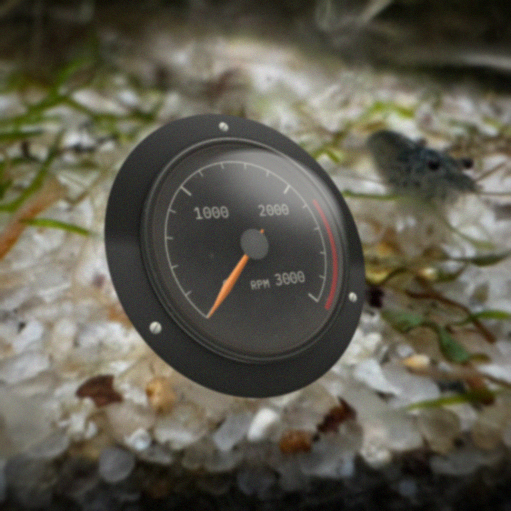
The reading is 0 rpm
